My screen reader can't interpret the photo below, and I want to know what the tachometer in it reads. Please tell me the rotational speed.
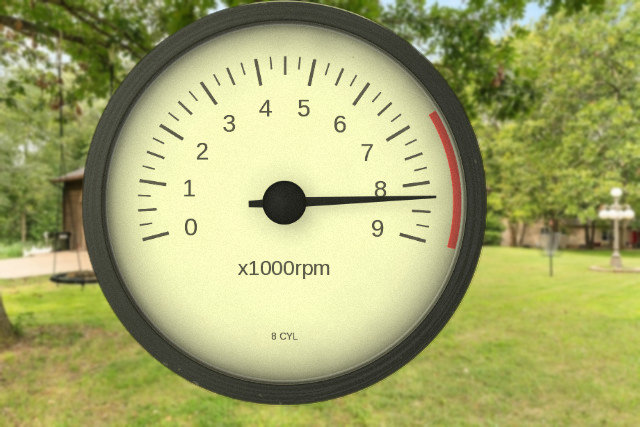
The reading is 8250 rpm
